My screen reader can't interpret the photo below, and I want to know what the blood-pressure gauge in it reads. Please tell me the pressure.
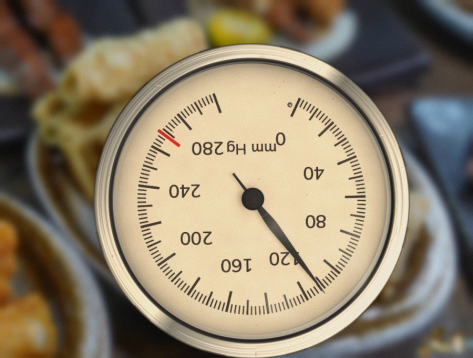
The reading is 112 mmHg
